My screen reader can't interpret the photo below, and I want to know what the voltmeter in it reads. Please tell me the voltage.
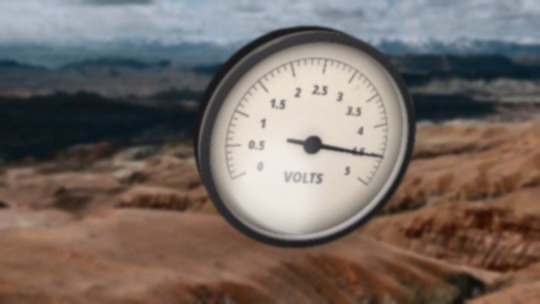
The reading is 4.5 V
